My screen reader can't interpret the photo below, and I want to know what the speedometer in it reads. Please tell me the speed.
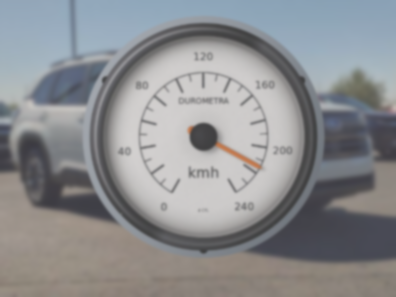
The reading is 215 km/h
